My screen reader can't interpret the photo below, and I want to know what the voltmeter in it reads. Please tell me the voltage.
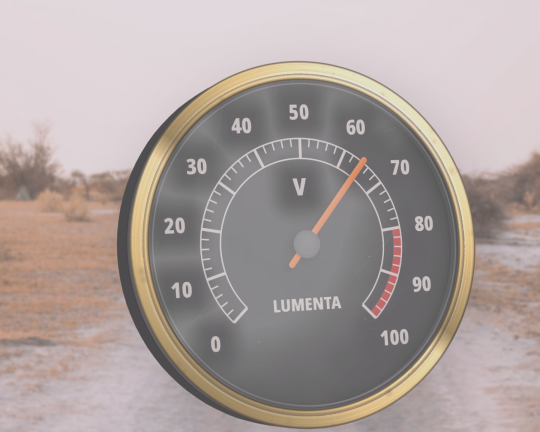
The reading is 64 V
